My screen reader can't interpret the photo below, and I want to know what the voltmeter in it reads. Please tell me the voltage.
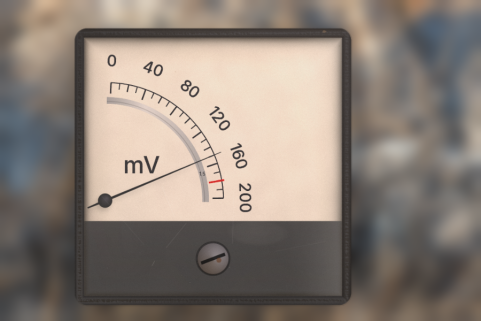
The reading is 150 mV
